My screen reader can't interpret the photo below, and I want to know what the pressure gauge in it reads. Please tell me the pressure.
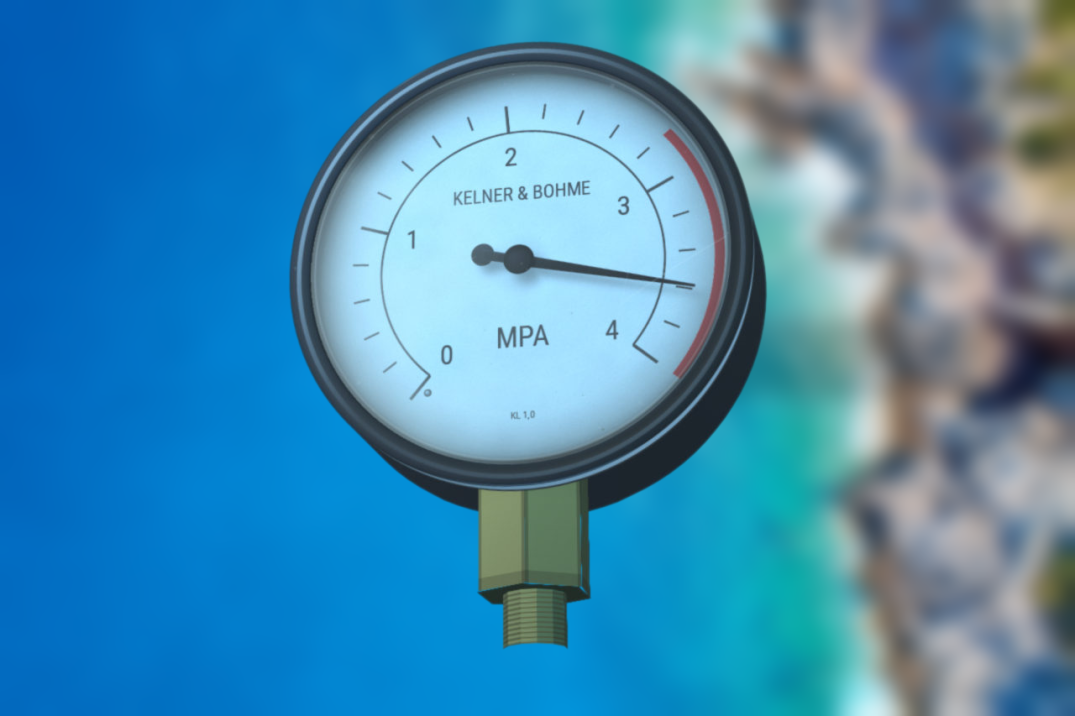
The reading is 3.6 MPa
